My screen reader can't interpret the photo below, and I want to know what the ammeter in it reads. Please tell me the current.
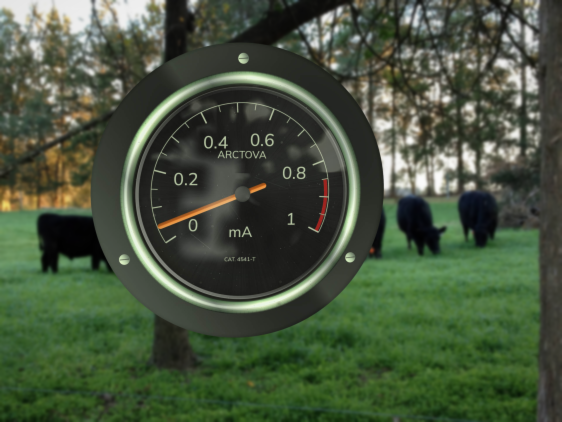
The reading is 0.05 mA
